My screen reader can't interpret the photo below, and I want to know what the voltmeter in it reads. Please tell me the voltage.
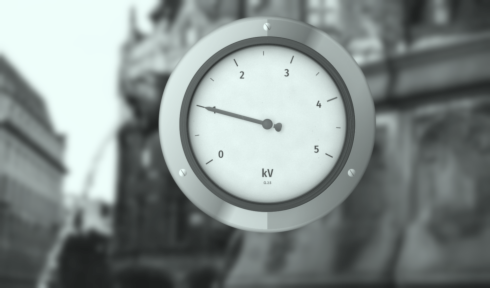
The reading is 1 kV
